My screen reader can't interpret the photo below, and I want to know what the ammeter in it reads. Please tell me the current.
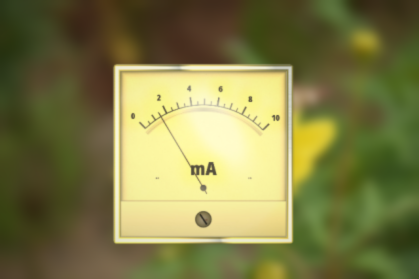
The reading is 1.5 mA
